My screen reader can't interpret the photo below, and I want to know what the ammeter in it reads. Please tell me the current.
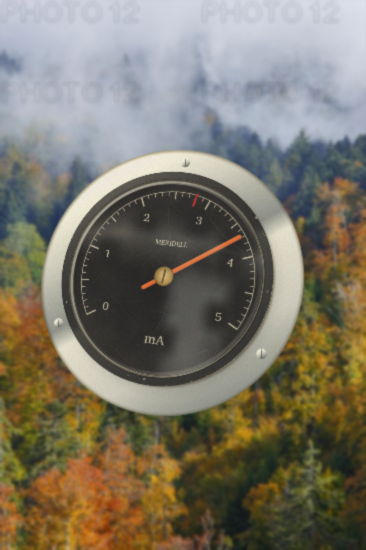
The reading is 3.7 mA
